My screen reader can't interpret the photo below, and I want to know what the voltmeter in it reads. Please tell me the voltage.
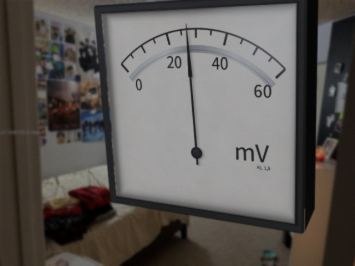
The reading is 27.5 mV
